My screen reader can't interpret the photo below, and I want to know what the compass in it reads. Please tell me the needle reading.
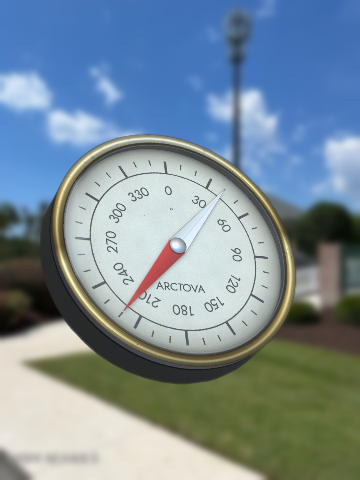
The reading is 220 °
